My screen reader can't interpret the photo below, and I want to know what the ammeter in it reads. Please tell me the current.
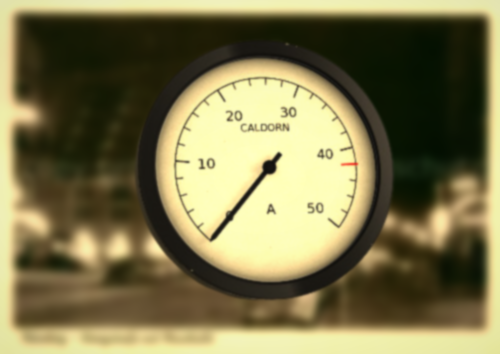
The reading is 0 A
